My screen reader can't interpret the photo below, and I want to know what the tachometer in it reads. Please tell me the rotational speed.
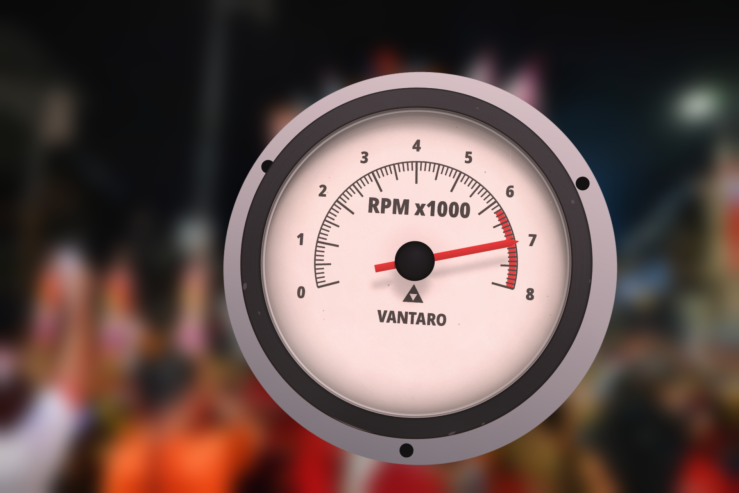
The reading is 7000 rpm
